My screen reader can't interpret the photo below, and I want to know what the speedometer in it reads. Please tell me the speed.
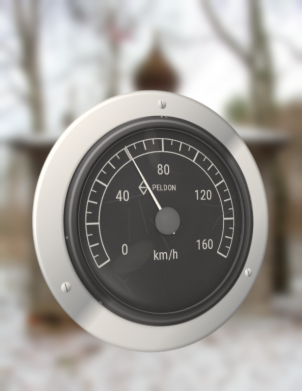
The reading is 60 km/h
